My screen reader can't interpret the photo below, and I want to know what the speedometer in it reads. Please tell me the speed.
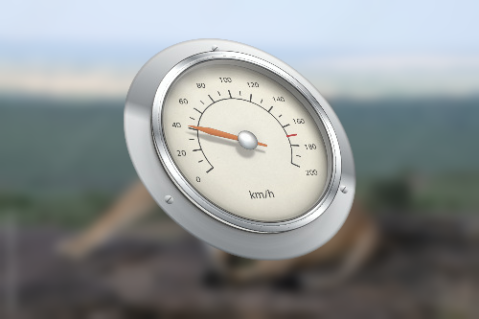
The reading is 40 km/h
